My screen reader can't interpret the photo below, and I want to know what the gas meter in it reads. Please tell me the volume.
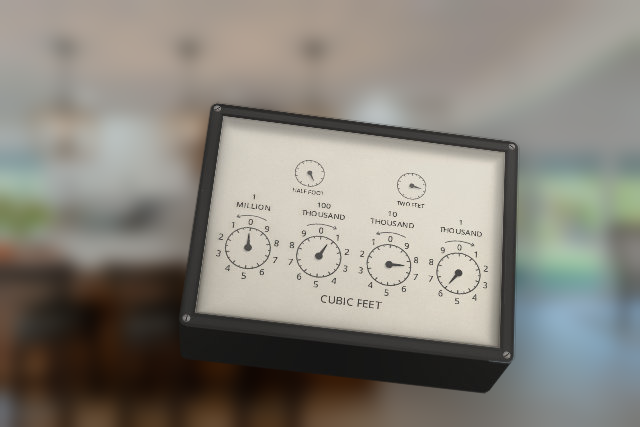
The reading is 7600 ft³
